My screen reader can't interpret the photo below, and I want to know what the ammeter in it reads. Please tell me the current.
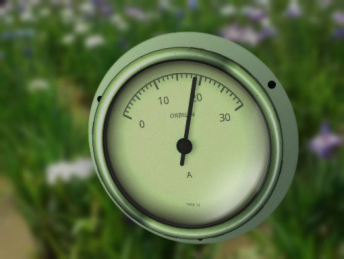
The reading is 19 A
